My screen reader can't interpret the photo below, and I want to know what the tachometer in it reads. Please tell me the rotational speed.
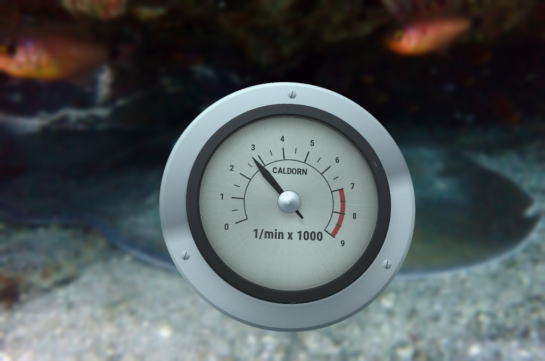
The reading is 2750 rpm
